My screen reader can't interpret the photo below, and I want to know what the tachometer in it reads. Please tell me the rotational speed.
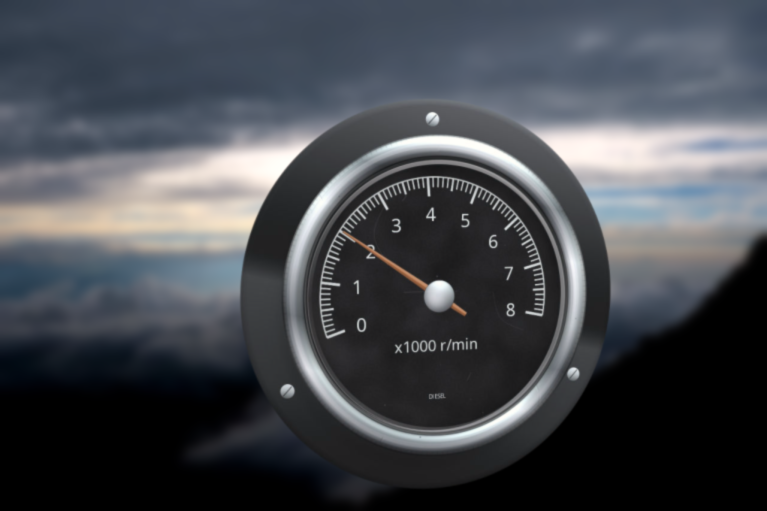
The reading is 2000 rpm
